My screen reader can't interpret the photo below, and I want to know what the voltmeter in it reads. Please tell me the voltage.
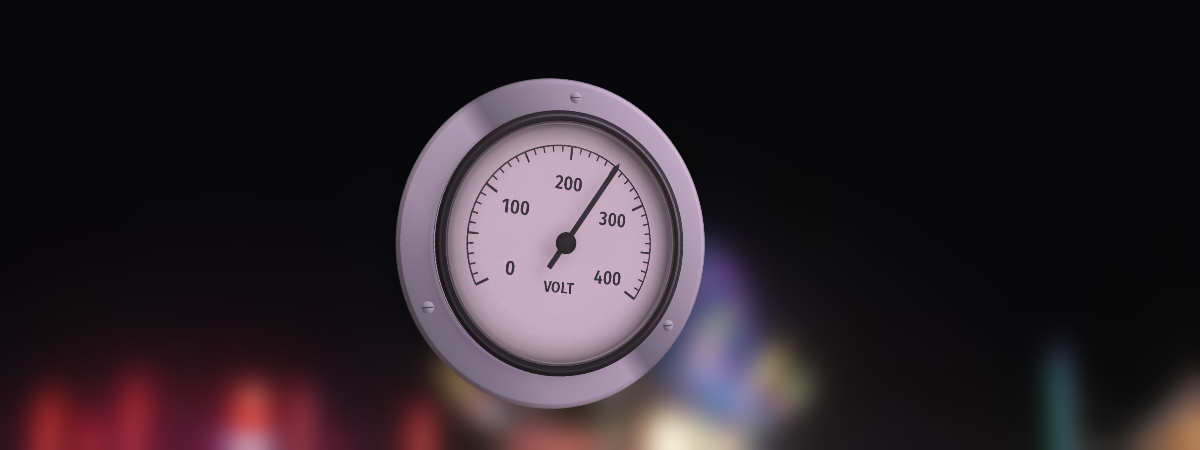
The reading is 250 V
